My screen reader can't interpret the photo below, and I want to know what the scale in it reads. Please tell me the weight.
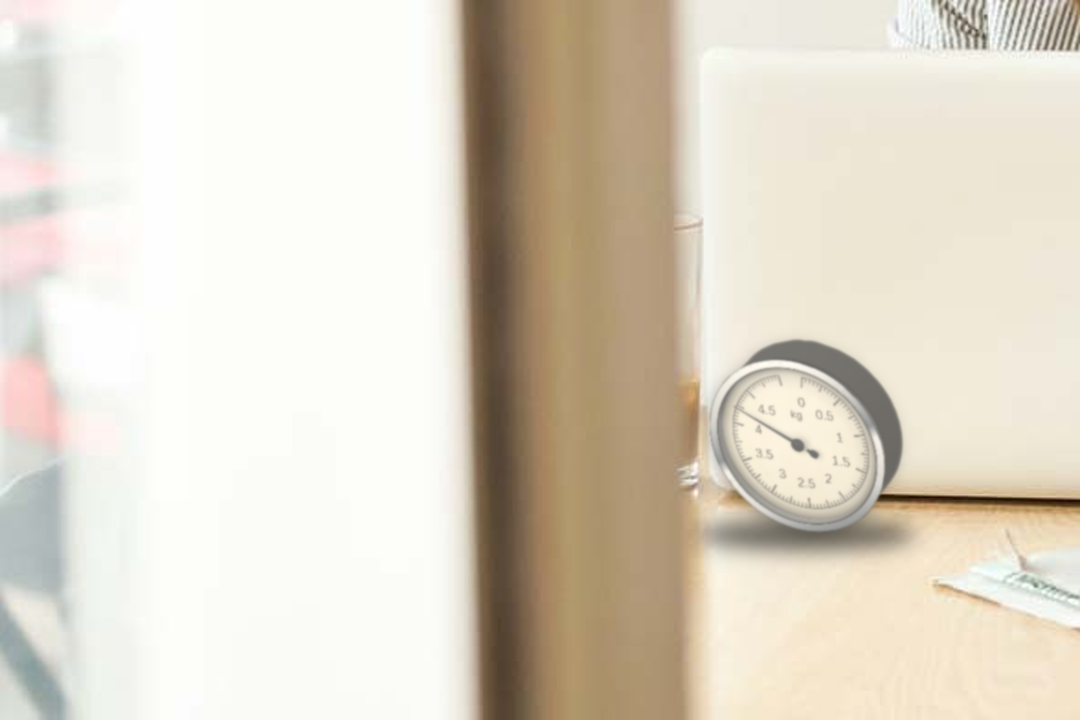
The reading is 4.25 kg
